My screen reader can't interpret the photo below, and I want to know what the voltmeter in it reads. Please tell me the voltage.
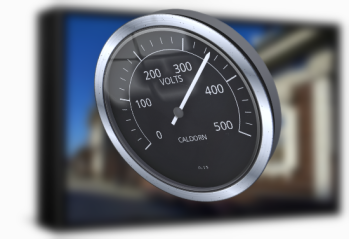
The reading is 350 V
